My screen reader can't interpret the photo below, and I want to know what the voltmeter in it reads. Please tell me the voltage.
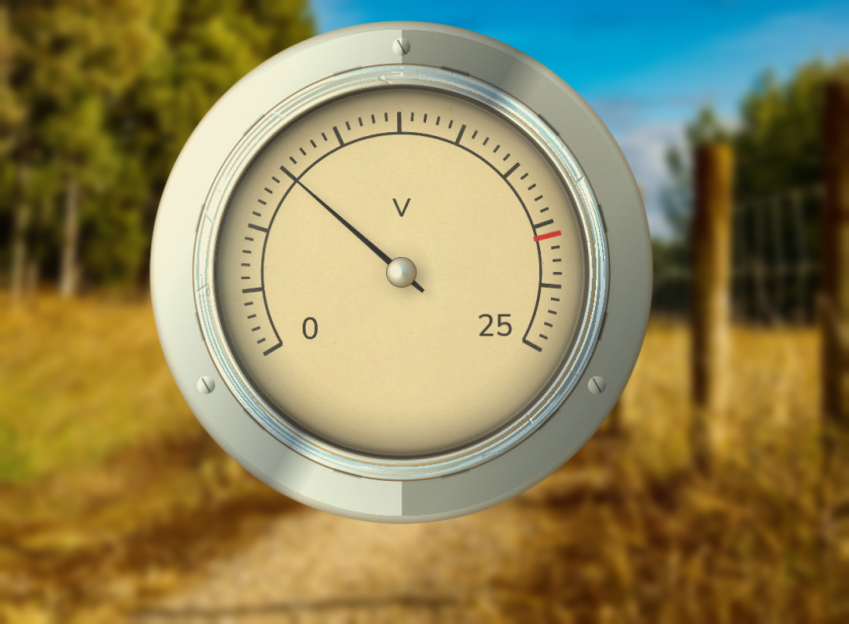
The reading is 7.5 V
